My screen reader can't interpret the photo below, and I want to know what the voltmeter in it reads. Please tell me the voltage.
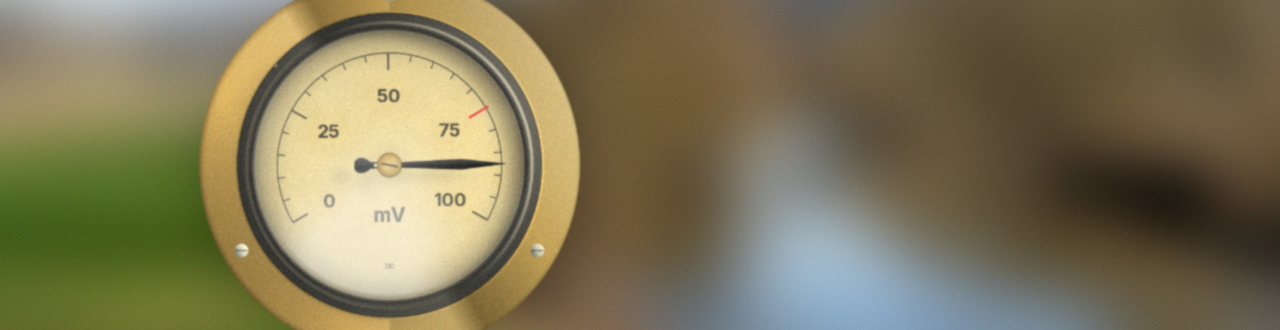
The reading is 87.5 mV
